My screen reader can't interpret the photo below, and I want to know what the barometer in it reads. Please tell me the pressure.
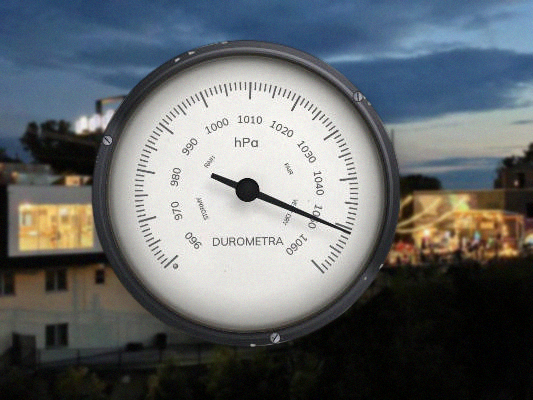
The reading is 1051 hPa
